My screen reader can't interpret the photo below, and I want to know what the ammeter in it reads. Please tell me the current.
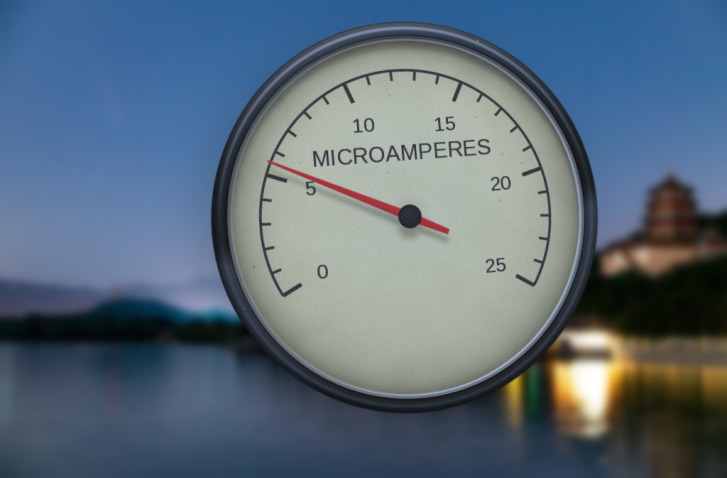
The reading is 5.5 µA
